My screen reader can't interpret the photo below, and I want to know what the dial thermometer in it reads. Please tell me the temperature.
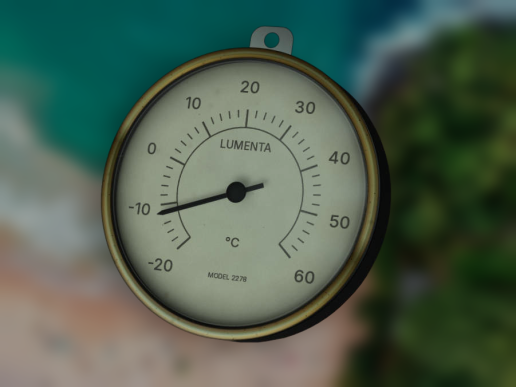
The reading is -12 °C
